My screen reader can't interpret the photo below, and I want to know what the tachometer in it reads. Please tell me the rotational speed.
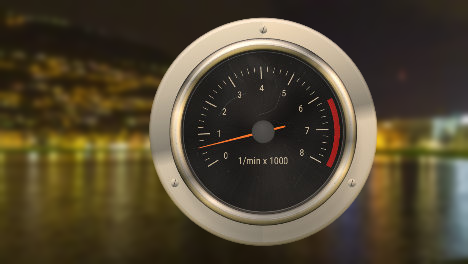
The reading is 600 rpm
